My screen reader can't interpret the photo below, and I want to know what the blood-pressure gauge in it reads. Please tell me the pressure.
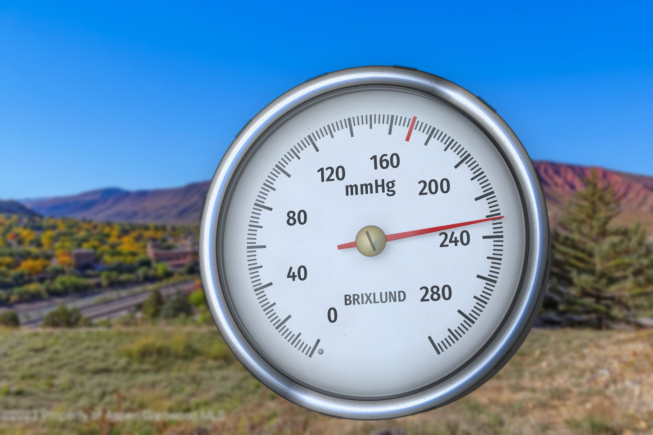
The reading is 232 mmHg
